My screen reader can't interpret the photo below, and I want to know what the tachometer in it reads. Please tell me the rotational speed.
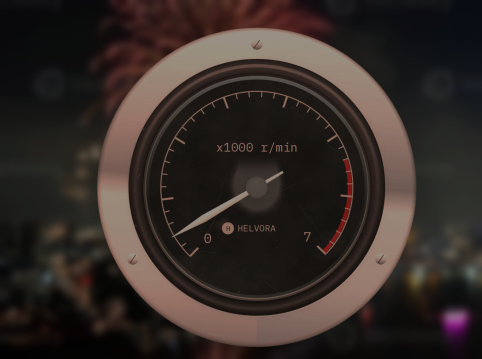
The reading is 400 rpm
